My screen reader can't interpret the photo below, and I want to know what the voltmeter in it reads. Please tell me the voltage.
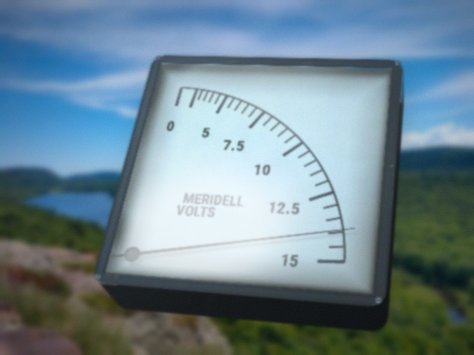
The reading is 14 V
